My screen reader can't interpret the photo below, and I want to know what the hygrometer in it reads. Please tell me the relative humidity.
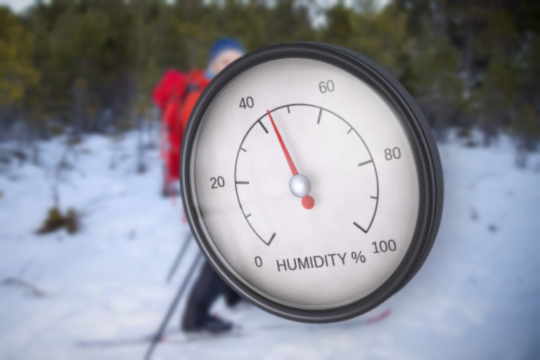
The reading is 45 %
